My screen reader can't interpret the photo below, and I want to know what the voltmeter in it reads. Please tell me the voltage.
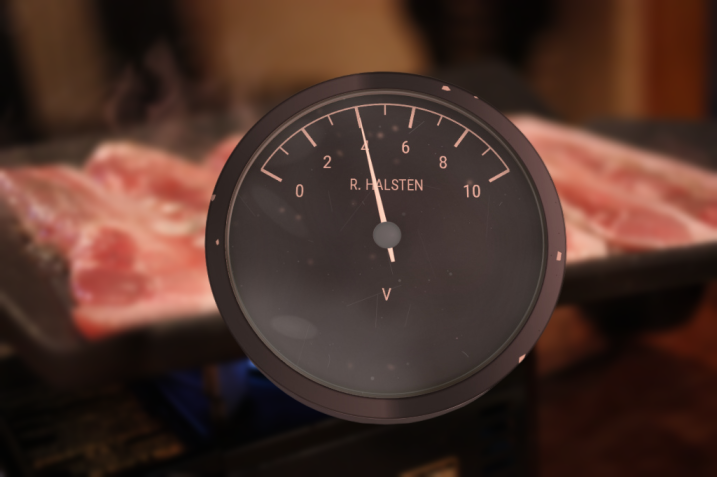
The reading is 4 V
